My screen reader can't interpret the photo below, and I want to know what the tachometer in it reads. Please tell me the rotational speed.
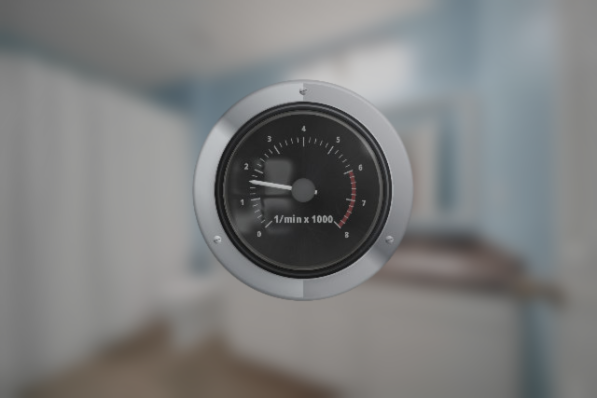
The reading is 1600 rpm
